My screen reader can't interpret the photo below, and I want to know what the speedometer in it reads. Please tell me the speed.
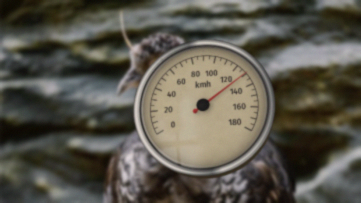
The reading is 130 km/h
